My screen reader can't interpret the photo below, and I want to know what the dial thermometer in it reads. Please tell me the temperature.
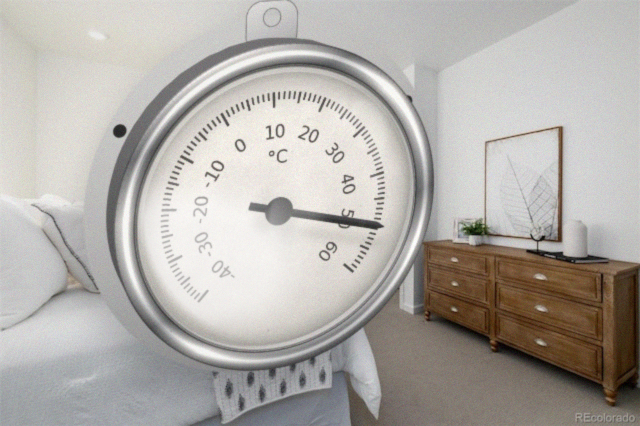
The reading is 50 °C
